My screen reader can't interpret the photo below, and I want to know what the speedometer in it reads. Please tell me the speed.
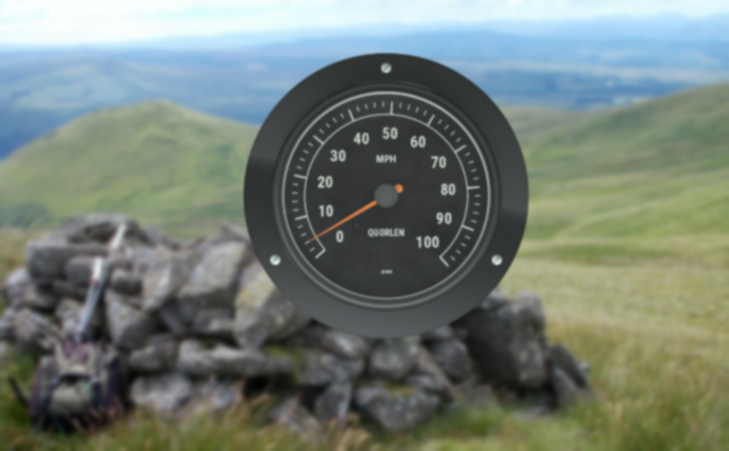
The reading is 4 mph
